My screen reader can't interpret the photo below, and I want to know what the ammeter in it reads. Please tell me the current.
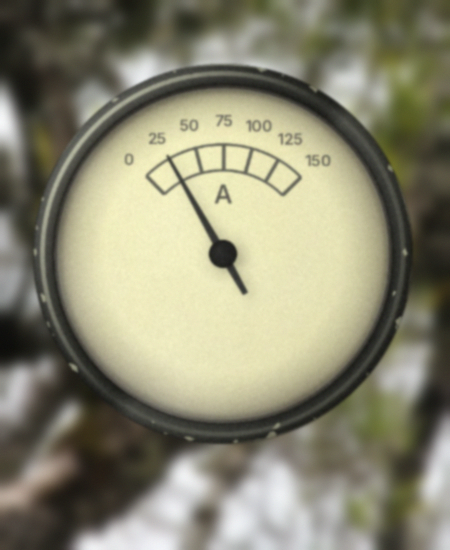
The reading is 25 A
